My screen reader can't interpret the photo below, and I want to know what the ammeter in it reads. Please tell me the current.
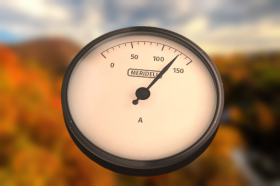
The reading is 130 A
